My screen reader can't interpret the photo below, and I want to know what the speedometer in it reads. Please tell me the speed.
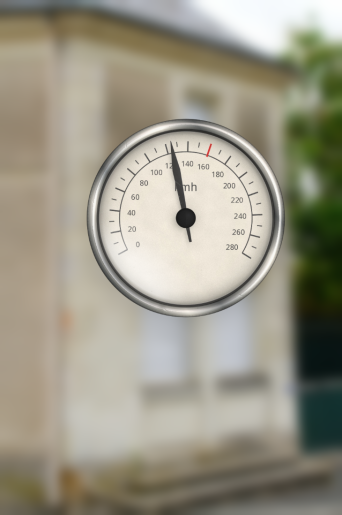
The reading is 125 km/h
